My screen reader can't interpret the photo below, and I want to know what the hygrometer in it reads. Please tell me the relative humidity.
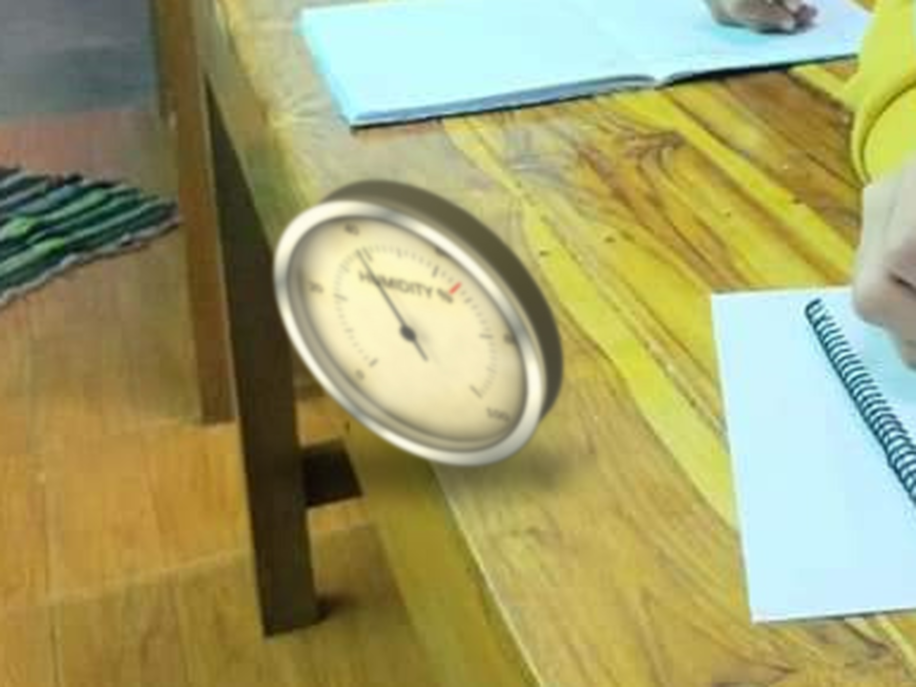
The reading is 40 %
